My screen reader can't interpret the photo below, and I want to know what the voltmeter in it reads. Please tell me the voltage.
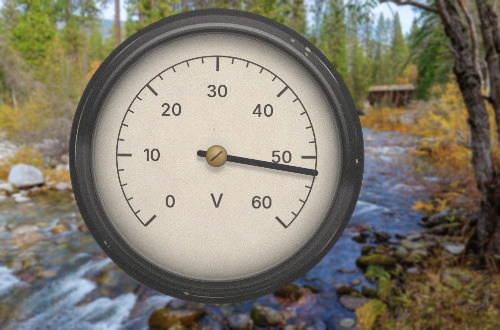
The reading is 52 V
